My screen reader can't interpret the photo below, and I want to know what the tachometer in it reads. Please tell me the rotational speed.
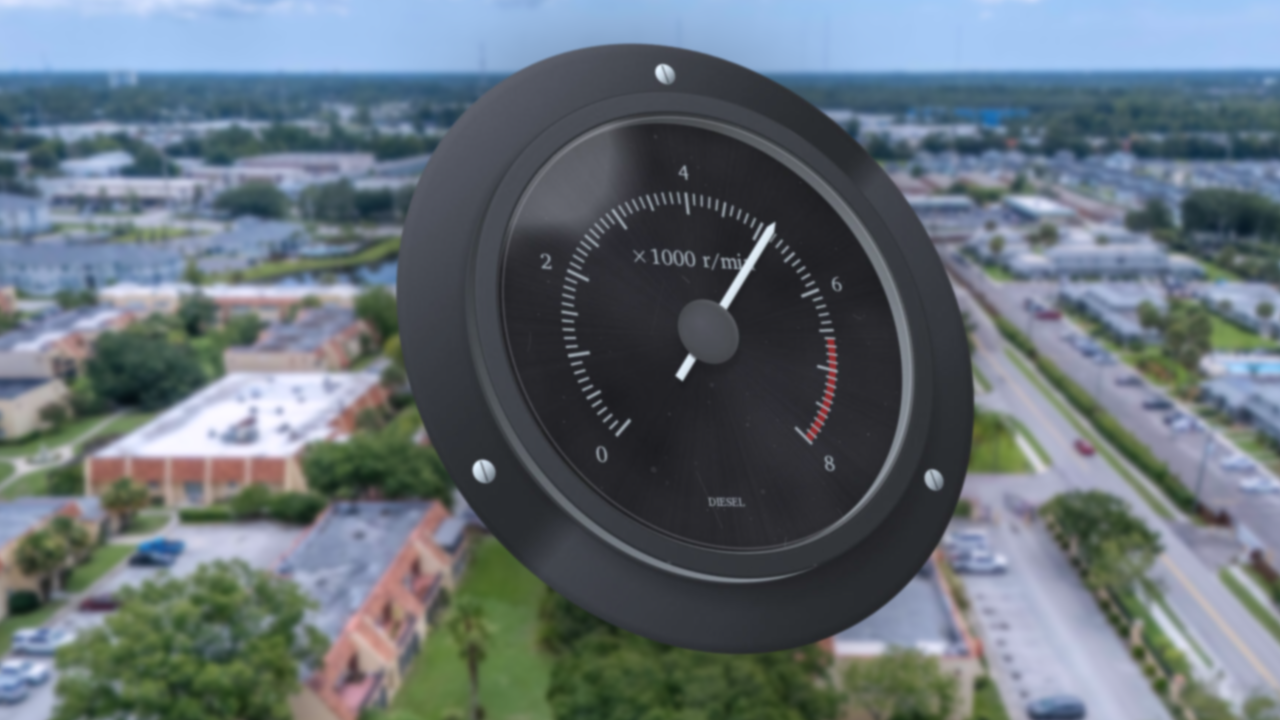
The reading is 5100 rpm
